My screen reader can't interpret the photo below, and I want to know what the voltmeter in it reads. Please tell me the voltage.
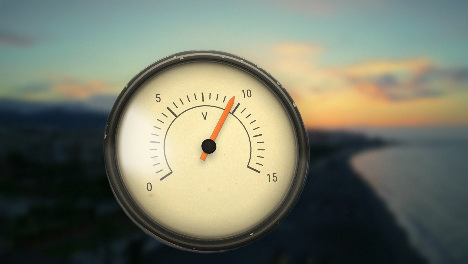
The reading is 9.5 V
